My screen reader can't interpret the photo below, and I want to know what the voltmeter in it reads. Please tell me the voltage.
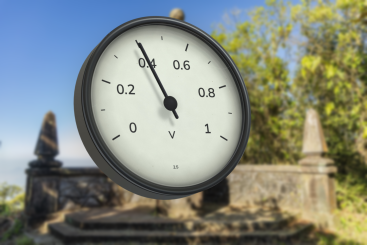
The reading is 0.4 V
